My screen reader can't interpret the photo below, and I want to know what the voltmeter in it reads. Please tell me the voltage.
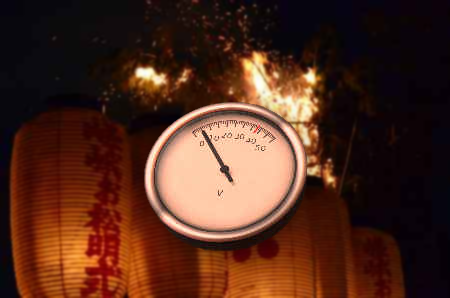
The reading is 5 V
